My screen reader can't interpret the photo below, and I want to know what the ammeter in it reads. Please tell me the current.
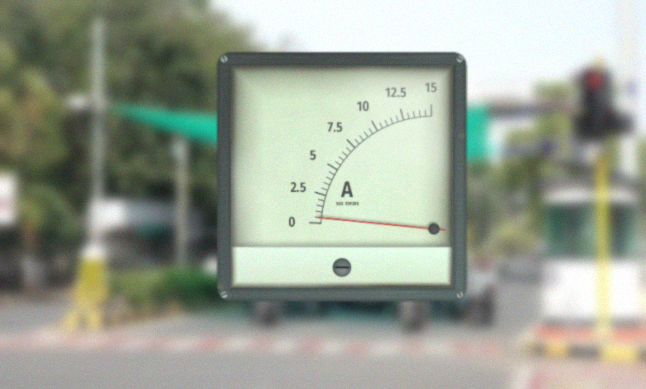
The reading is 0.5 A
